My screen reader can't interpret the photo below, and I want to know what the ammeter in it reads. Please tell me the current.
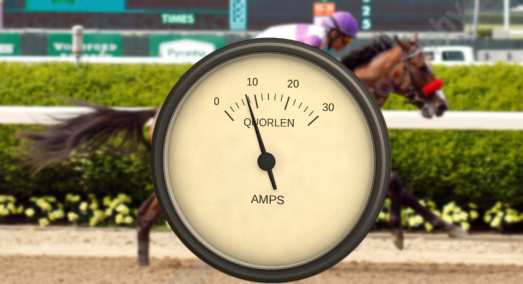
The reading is 8 A
